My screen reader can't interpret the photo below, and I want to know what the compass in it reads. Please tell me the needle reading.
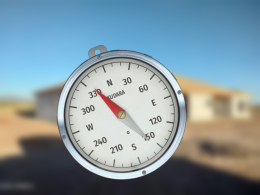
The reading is 335 °
